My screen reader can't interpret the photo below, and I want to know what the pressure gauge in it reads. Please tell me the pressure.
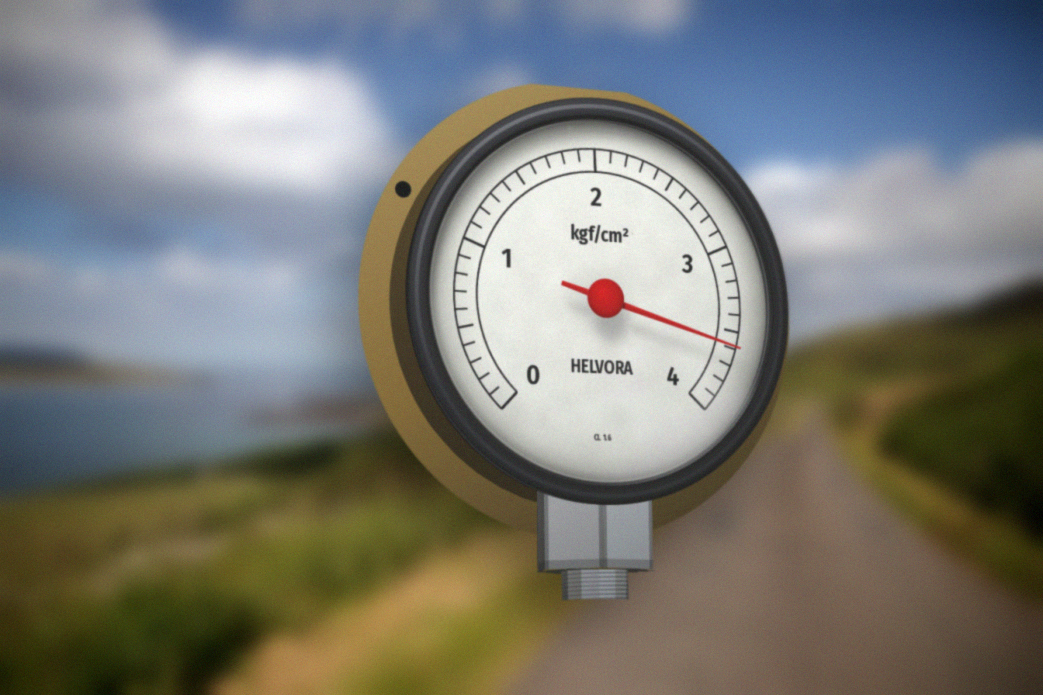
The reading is 3.6 kg/cm²
